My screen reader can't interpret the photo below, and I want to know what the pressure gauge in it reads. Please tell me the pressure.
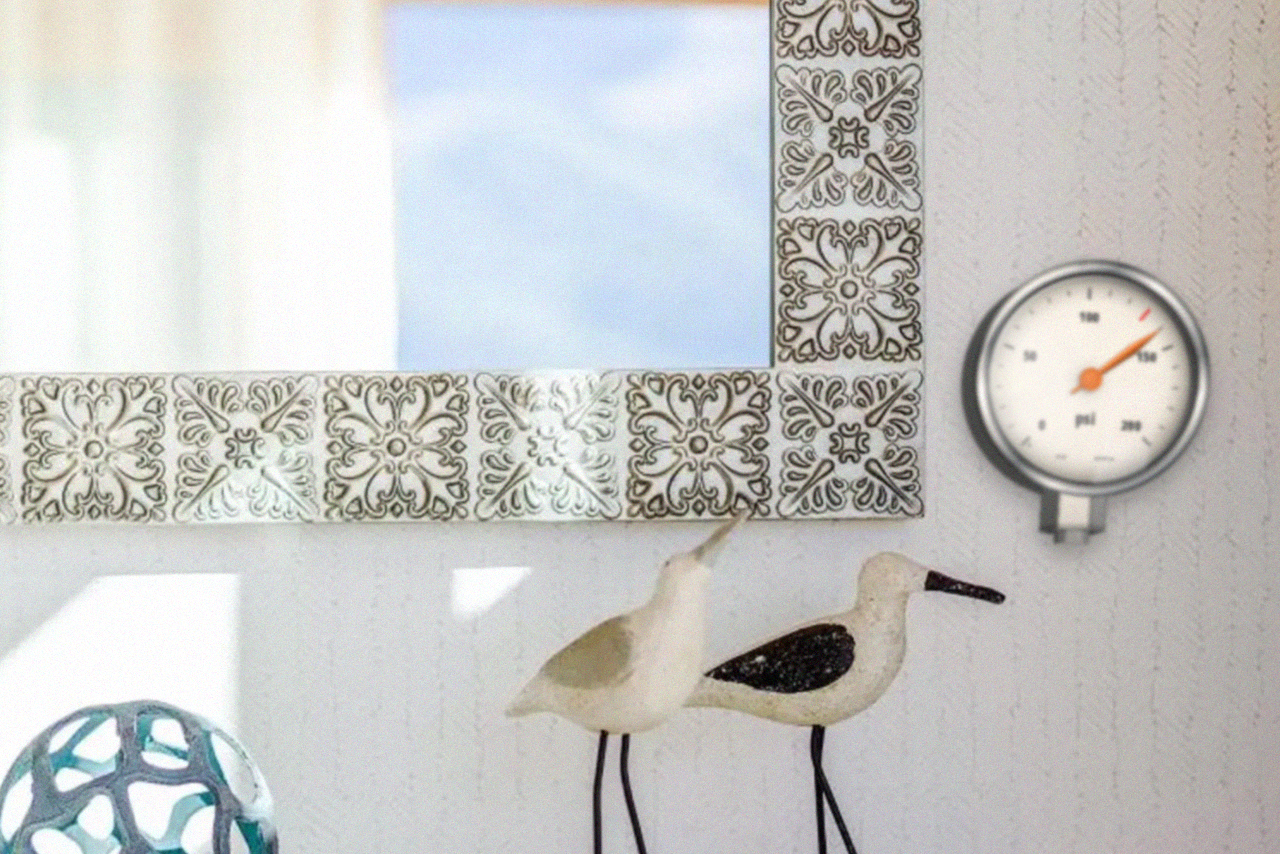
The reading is 140 psi
